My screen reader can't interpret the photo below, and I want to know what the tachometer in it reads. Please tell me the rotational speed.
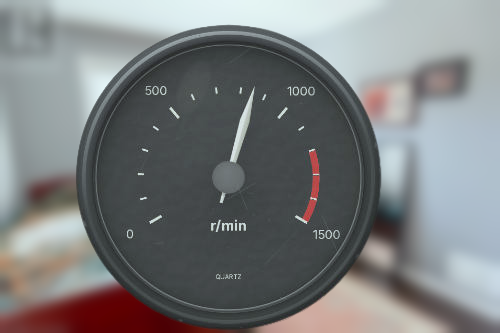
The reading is 850 rpm
